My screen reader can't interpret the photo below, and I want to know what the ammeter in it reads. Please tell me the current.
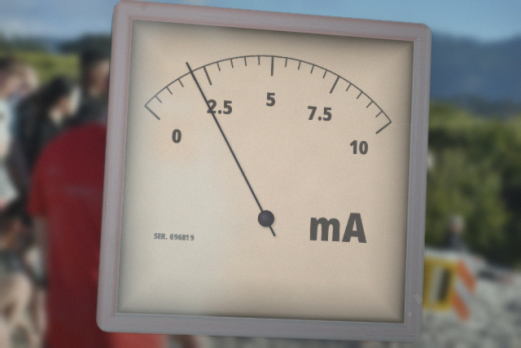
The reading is 2 mA
